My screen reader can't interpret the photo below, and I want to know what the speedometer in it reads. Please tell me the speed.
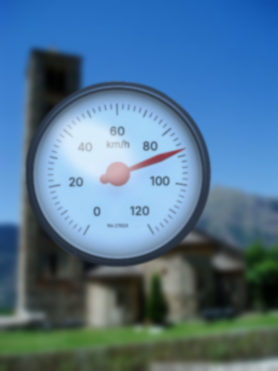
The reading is 88 km/h
